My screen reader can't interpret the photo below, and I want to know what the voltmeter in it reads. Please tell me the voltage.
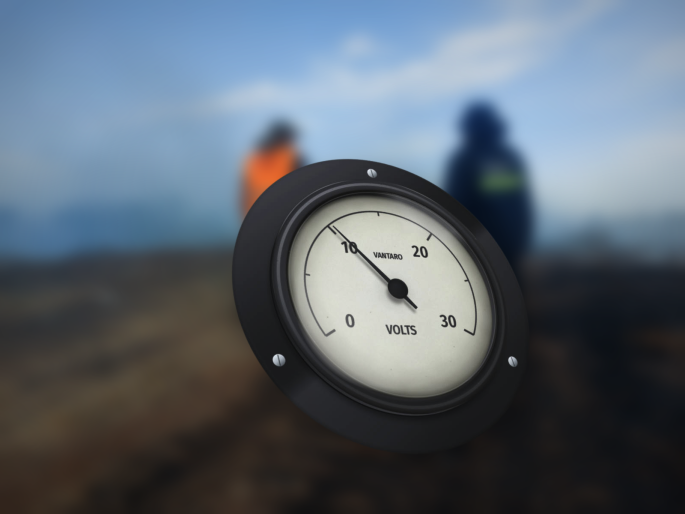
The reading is 10 V
